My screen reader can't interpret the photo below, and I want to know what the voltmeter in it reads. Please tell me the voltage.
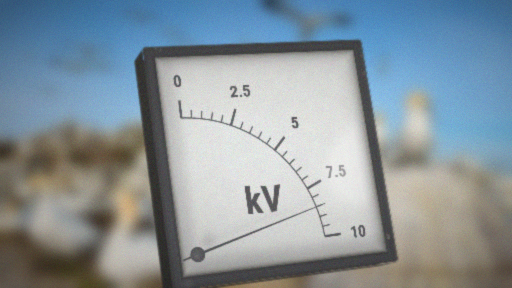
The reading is 8.5 kV
